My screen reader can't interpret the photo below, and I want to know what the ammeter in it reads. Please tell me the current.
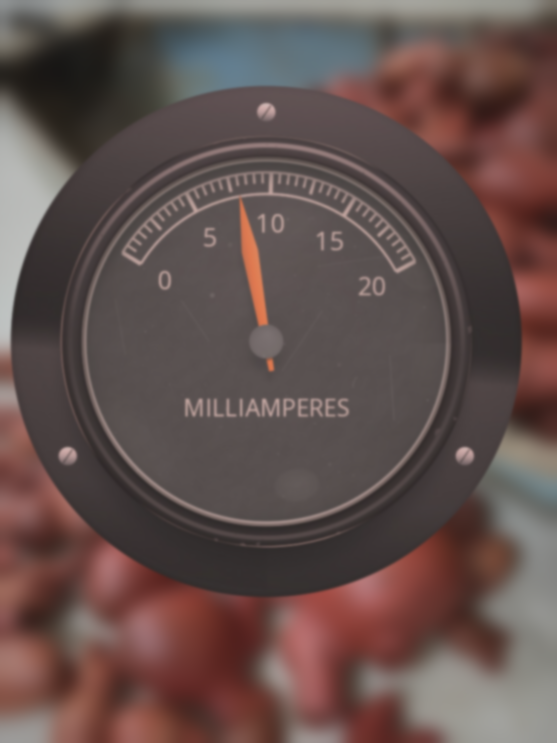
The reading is 8 mA
